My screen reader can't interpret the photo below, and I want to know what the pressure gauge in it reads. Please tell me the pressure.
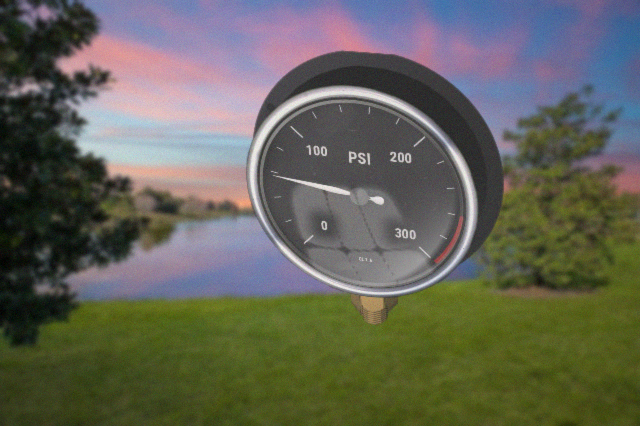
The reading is 60 psi
